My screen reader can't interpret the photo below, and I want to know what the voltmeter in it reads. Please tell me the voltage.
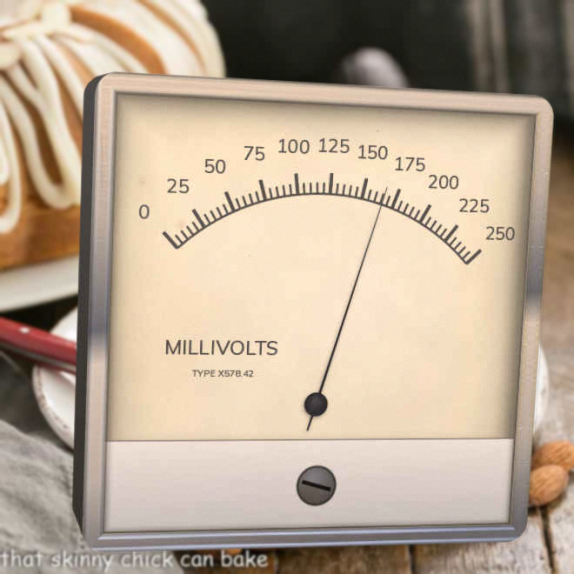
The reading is 165 mV
